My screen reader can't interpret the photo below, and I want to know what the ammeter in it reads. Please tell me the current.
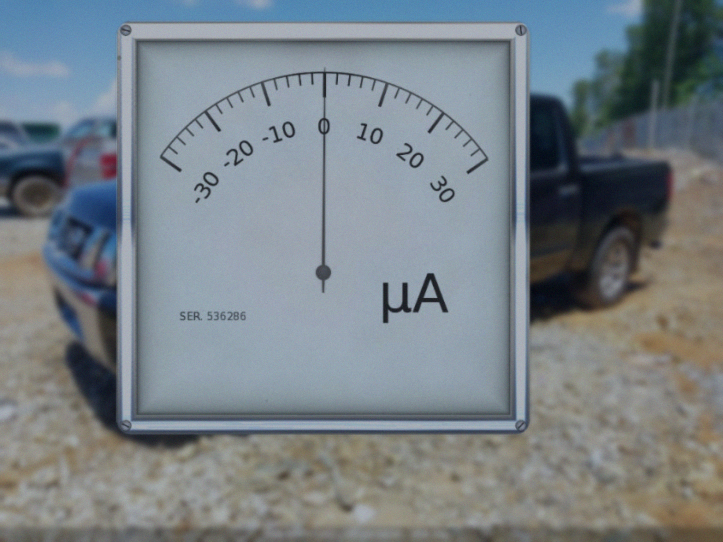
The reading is 0 µA
